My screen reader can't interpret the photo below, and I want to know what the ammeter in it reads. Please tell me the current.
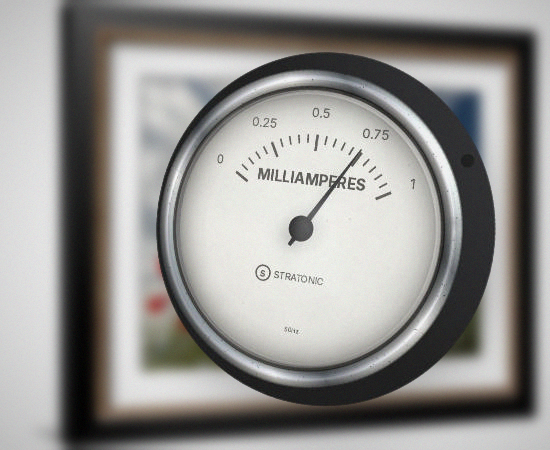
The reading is 0.75 mA
